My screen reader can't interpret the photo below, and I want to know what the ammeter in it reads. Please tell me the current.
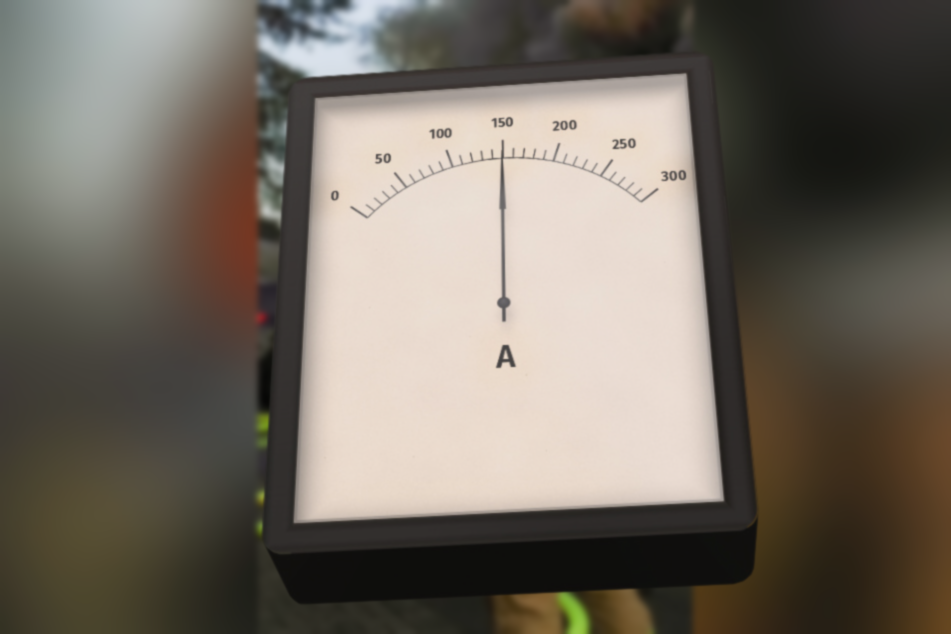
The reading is 150 A
